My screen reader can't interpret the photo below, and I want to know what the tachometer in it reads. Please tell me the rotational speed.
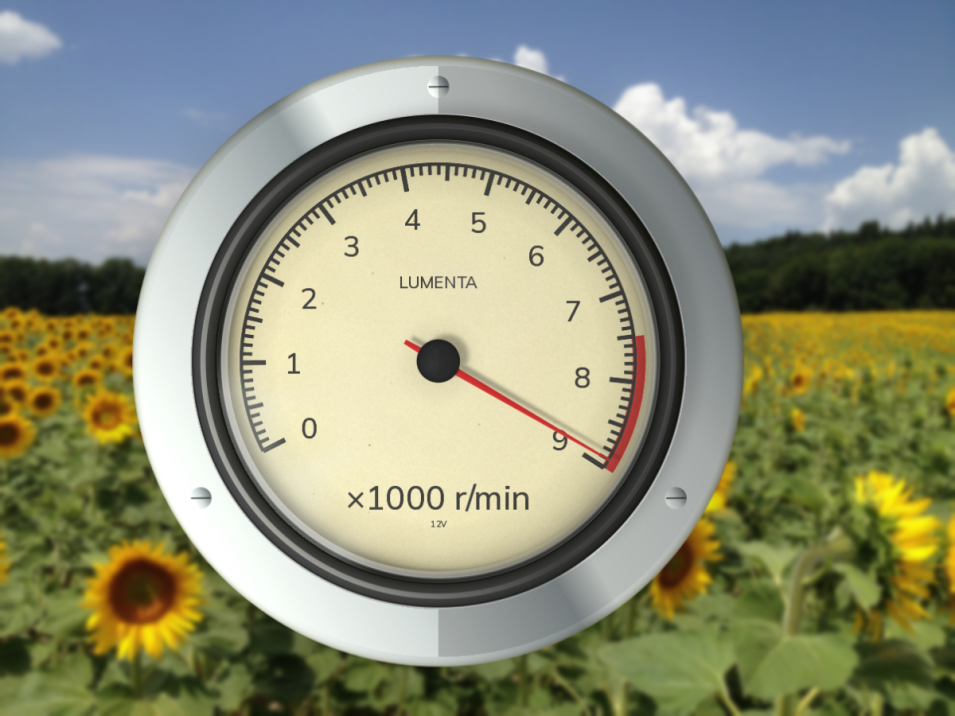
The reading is 8900 rpm
